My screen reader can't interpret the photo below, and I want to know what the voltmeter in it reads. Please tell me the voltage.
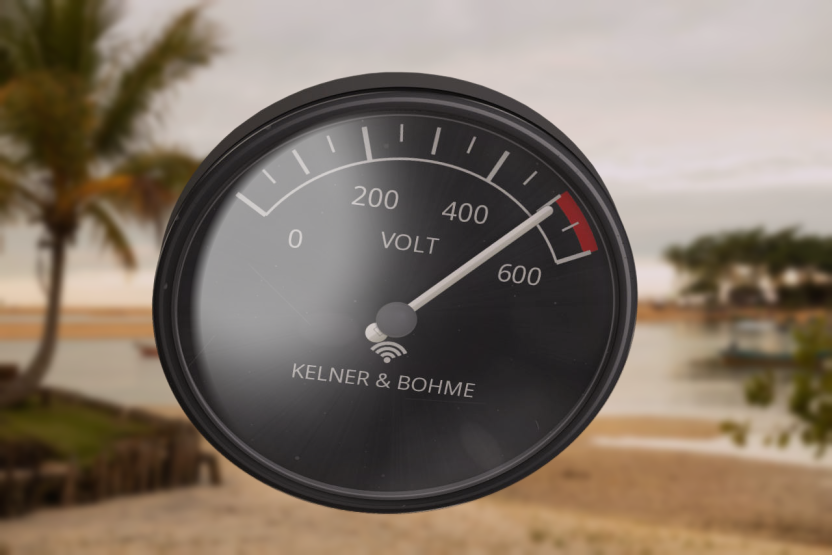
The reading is 500 V
